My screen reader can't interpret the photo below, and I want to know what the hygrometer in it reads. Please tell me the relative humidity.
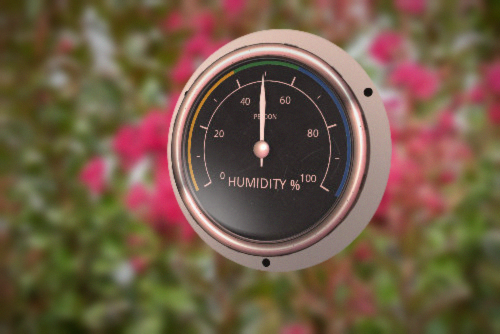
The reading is 50 %
